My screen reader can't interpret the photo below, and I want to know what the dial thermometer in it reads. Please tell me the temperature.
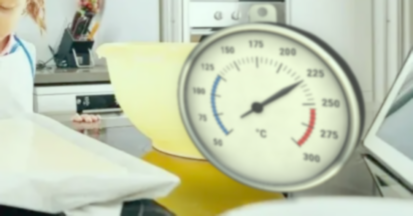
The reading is 225 °C
